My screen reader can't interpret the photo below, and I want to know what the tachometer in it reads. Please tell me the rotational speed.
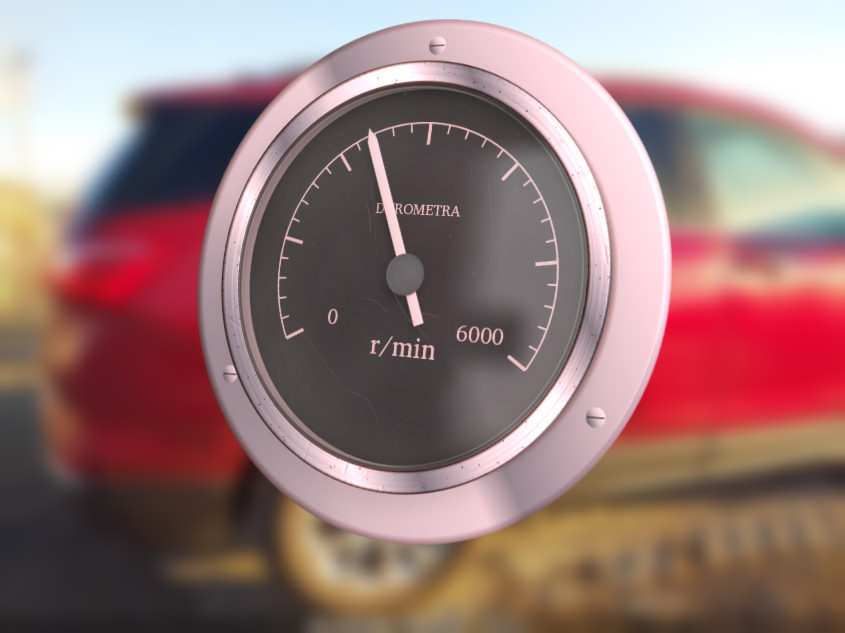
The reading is 2400 rpm
